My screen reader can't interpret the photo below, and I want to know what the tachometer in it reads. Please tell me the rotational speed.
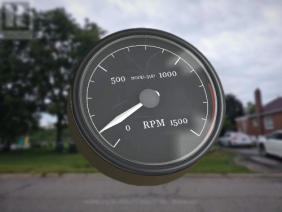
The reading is 100 rpm
